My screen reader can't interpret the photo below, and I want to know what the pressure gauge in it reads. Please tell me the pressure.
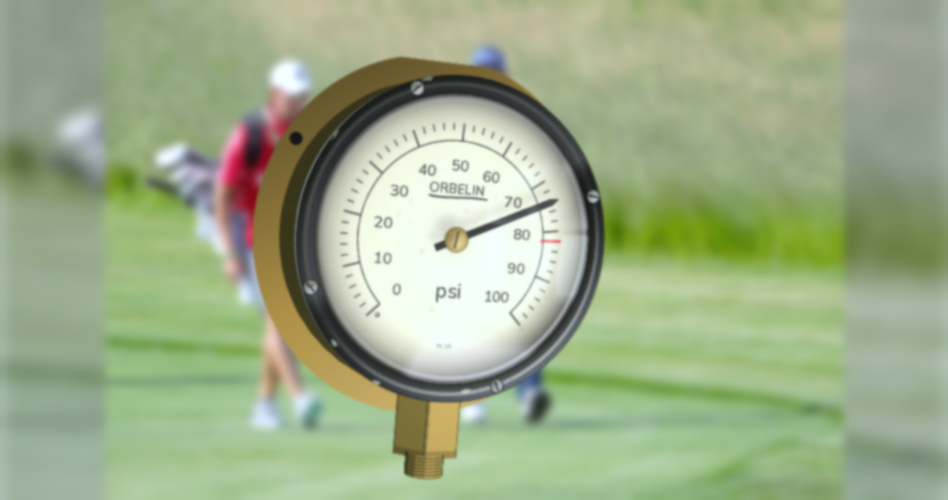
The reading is 74 psi
